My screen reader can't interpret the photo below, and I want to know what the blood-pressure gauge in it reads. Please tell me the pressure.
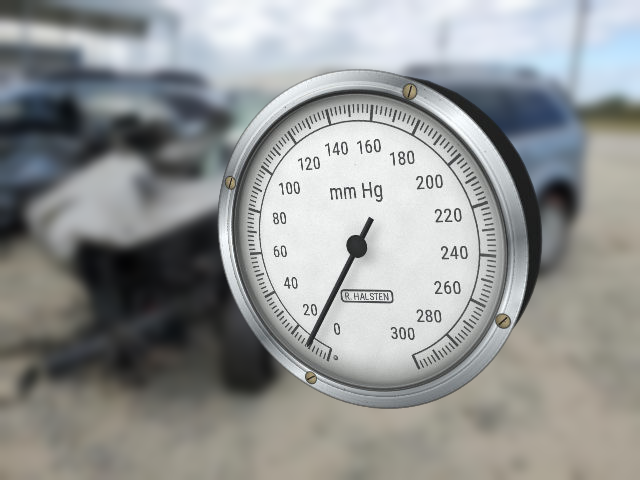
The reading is 10 mmHg
